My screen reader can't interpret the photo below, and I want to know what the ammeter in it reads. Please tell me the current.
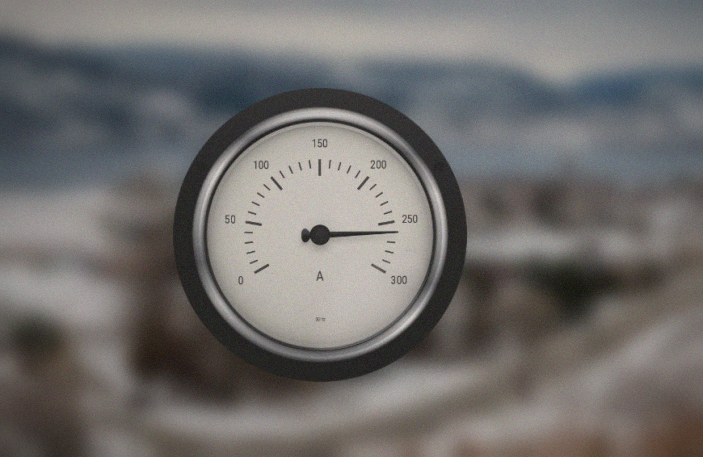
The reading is 260 A
